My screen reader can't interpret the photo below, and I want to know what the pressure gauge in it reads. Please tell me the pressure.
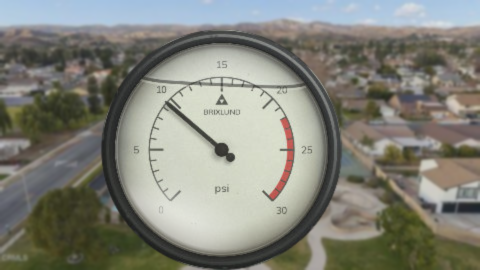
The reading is 9.5 psi
